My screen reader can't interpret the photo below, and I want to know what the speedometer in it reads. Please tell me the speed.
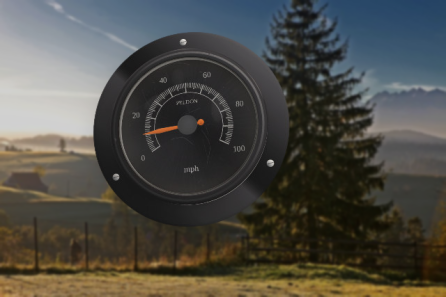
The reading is 10 mph
